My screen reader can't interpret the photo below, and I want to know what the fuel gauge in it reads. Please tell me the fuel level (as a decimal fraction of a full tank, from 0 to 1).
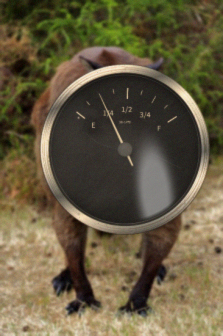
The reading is 0.25
